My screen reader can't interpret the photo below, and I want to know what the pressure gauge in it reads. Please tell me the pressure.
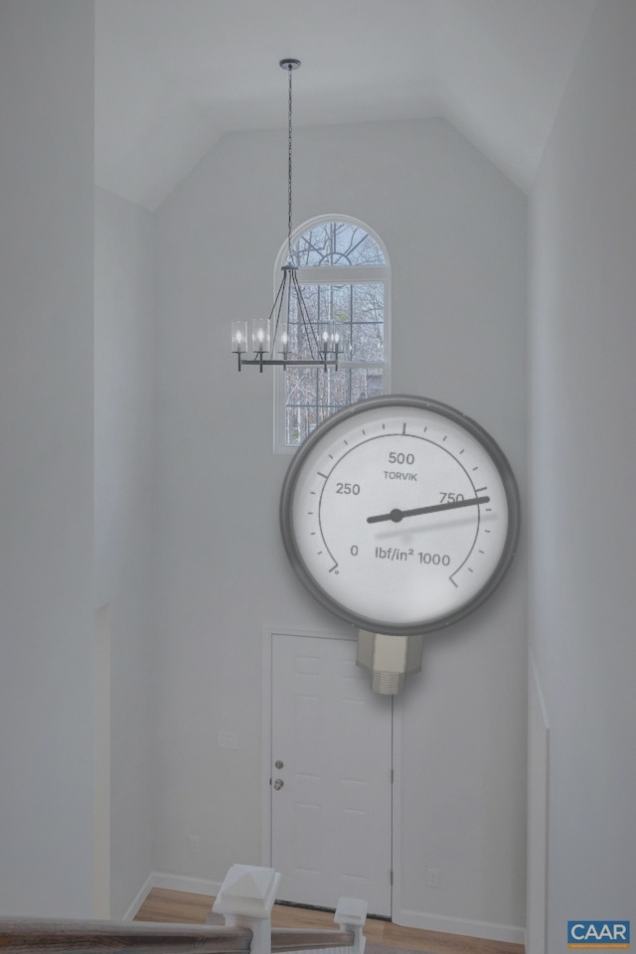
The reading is 775 psi
